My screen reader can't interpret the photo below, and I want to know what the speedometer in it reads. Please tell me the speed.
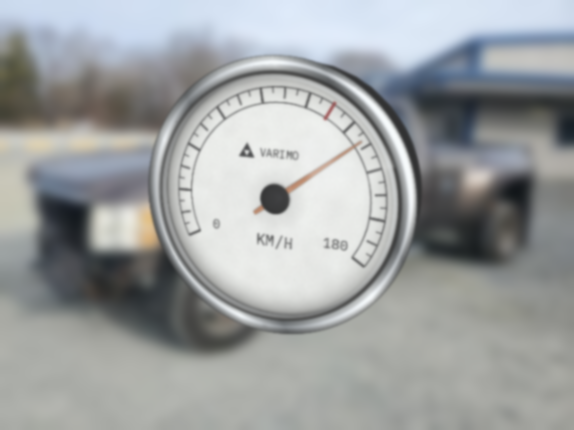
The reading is 127.5 km/h
